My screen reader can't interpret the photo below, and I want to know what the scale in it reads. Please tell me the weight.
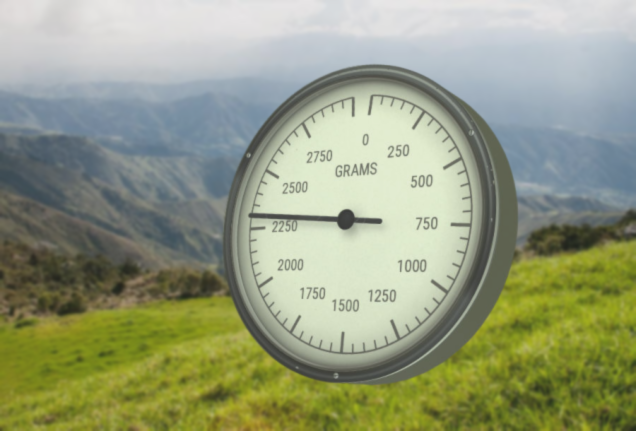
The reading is 2300 g
